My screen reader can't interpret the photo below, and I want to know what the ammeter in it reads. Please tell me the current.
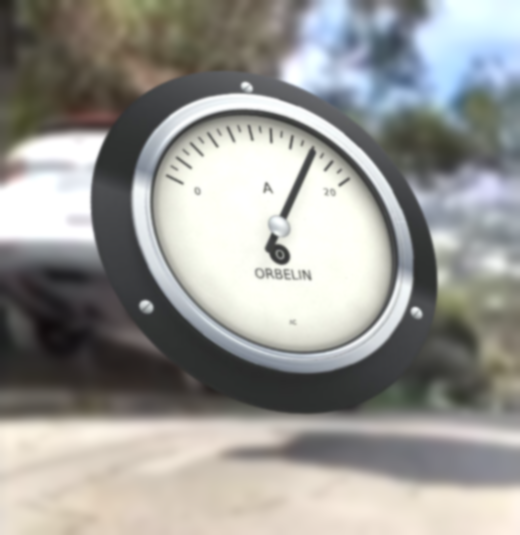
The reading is 16 A
